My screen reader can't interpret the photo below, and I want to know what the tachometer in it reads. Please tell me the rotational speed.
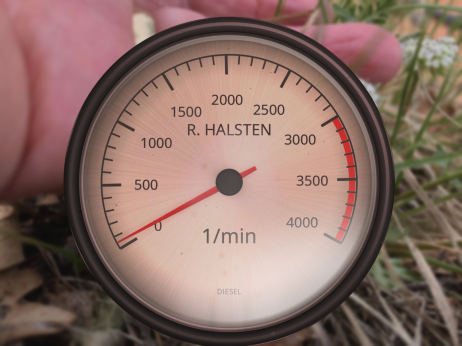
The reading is 50 rpm
